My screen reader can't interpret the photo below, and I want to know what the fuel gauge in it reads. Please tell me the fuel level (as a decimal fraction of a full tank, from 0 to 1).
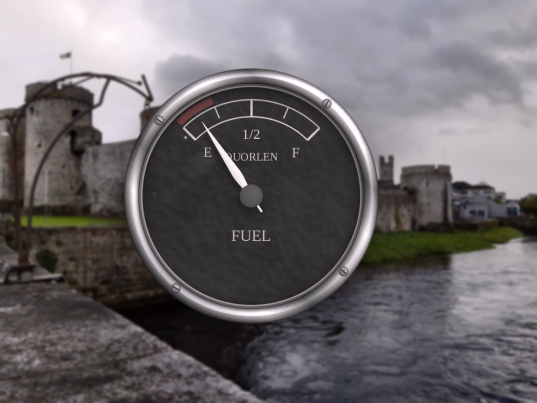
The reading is 0.125
